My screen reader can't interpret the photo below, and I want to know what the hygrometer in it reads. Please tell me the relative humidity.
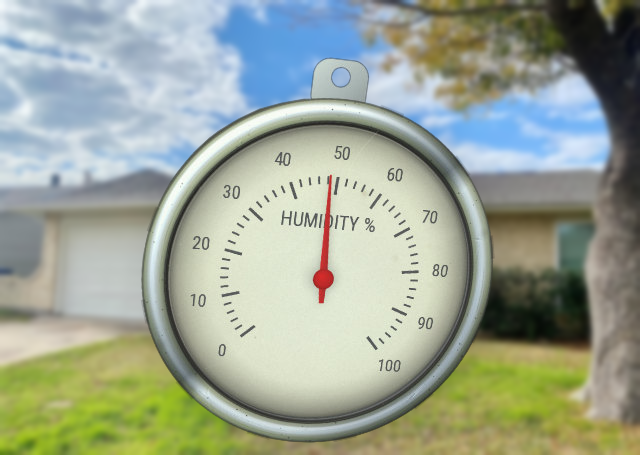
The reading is 48 %
